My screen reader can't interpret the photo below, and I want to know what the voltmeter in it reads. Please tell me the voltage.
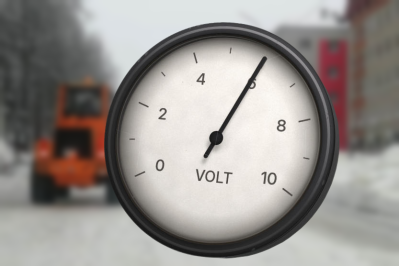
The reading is 6 V
